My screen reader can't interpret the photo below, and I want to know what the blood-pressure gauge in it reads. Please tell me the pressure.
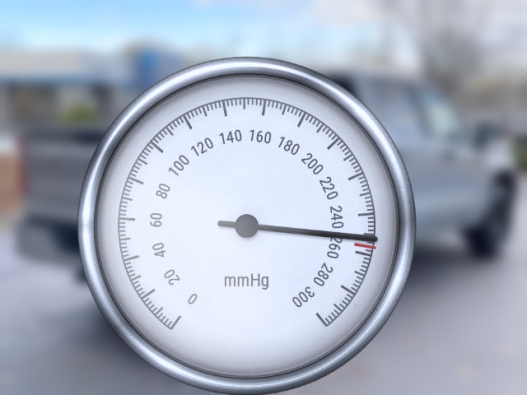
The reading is 252 mmHg
